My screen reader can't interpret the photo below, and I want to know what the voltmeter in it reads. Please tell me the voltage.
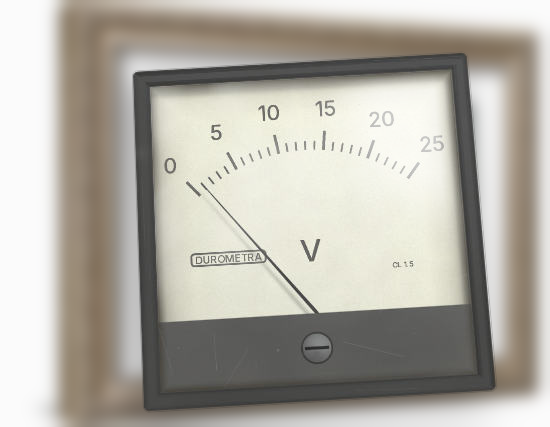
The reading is 1 V
